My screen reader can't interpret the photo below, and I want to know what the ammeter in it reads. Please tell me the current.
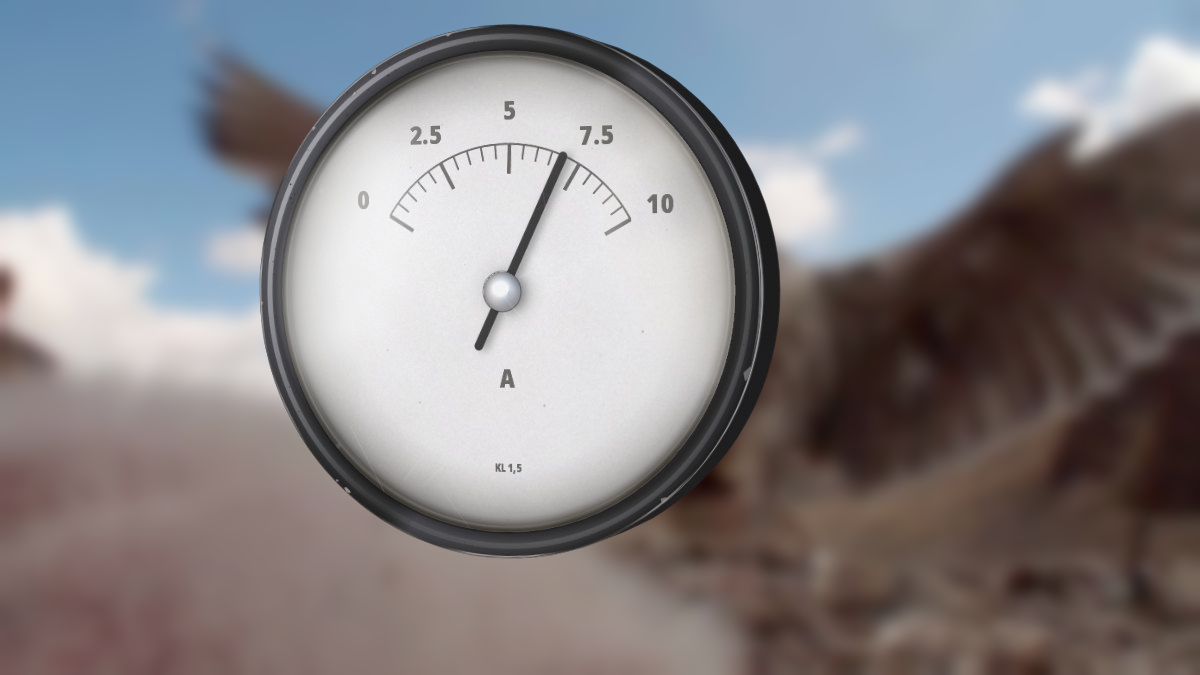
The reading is 7 A
